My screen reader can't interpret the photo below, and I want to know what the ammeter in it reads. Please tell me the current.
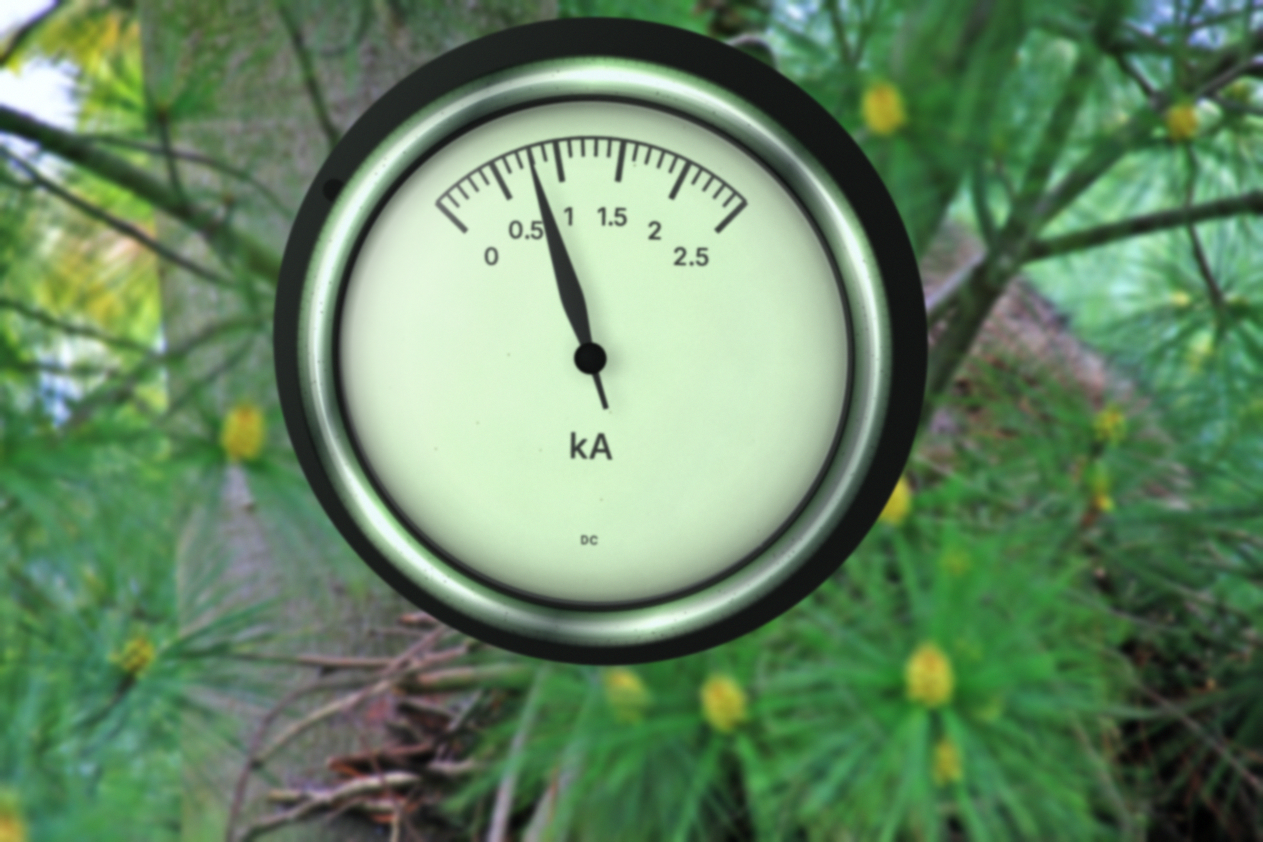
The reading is 0.8 kA
